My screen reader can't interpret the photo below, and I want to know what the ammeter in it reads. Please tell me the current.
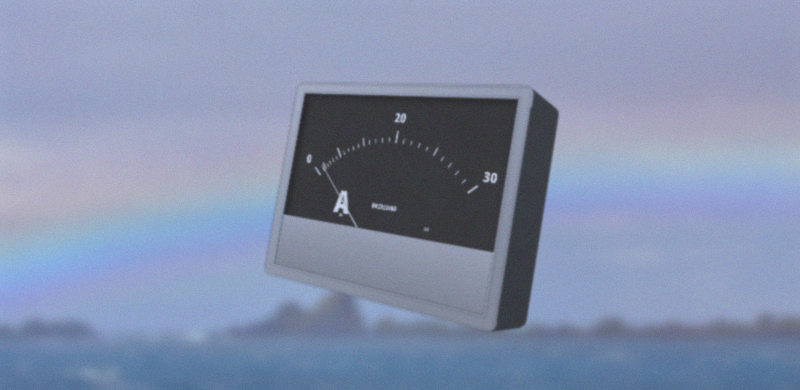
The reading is 5 A
